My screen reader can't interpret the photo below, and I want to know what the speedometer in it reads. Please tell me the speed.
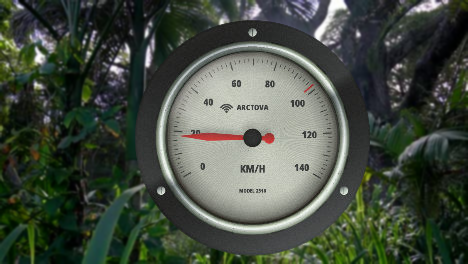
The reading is 18 km/h
